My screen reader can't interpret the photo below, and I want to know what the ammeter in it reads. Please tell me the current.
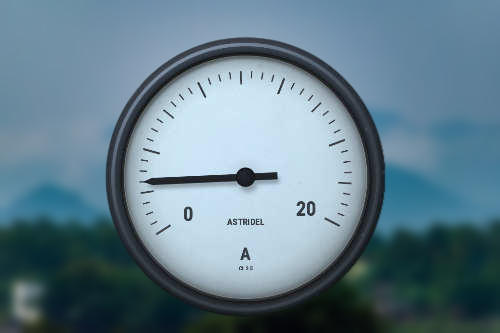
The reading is 2.5 A
